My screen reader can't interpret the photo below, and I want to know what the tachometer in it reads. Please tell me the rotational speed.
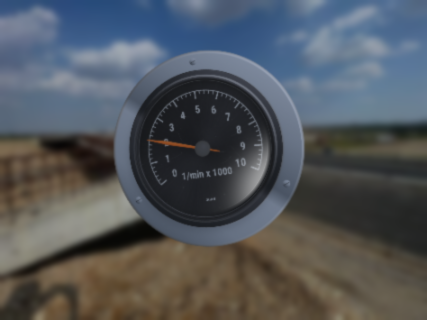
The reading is 2000 rpm
